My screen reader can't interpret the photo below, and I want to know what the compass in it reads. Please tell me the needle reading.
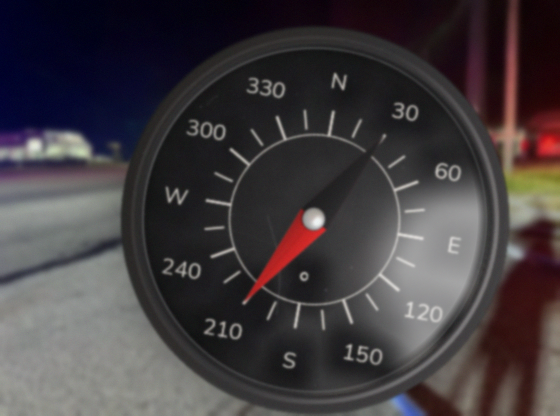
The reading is 210 °
